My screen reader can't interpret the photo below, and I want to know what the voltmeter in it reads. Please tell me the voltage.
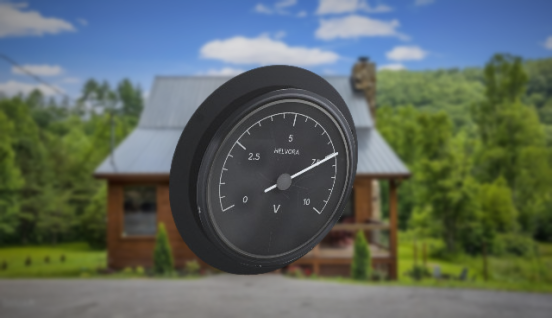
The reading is 7.5 V
